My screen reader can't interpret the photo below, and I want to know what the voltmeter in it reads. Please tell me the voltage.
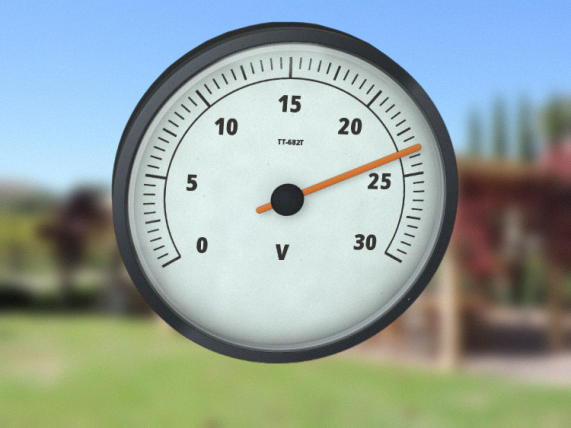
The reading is 23.5 V
